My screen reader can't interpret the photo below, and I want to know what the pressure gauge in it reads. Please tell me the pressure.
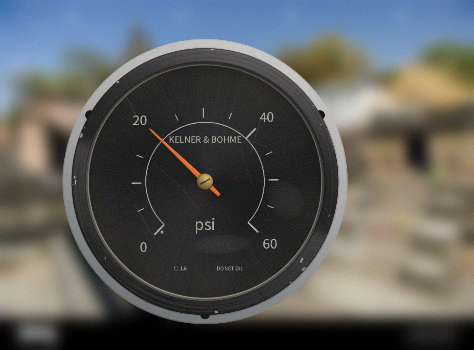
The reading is 20 psi
